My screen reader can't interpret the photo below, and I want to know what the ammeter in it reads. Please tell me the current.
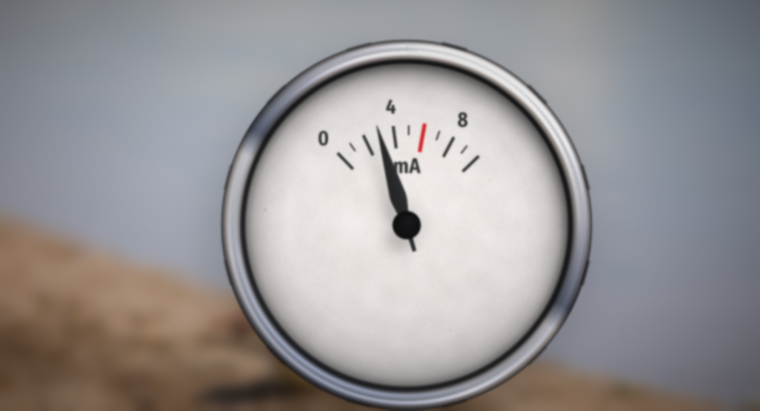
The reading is 3 mA
